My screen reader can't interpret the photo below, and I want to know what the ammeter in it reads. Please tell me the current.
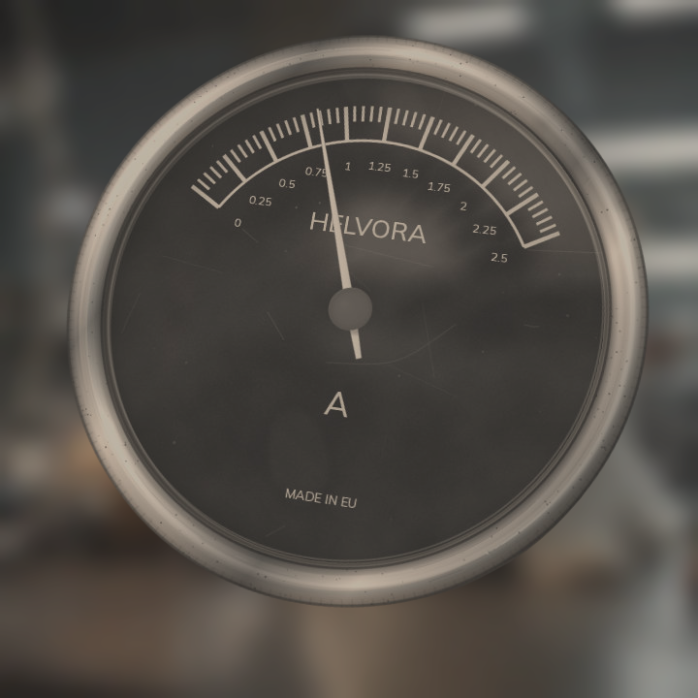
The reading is 0.85 A
